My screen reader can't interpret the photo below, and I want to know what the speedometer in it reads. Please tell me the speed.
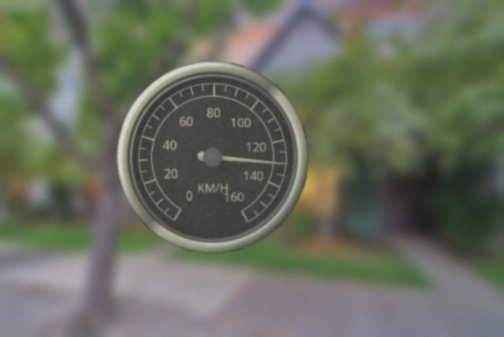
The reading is 130 km/h
